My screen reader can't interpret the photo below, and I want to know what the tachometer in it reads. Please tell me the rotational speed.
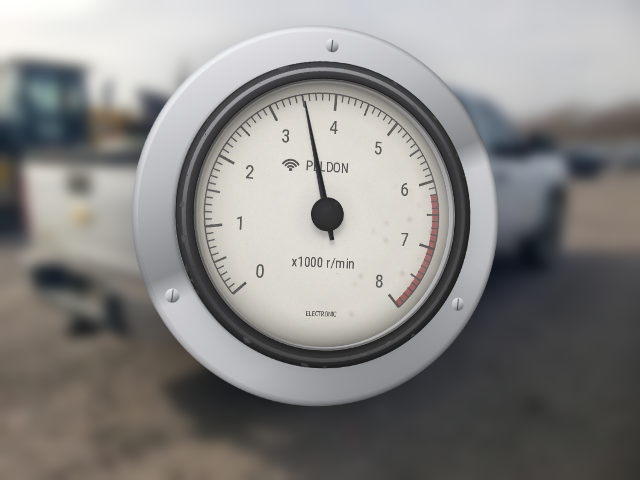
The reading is 3500 rpm
